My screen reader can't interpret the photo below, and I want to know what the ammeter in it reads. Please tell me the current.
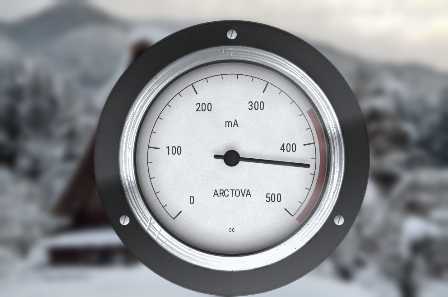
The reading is 430 mA
